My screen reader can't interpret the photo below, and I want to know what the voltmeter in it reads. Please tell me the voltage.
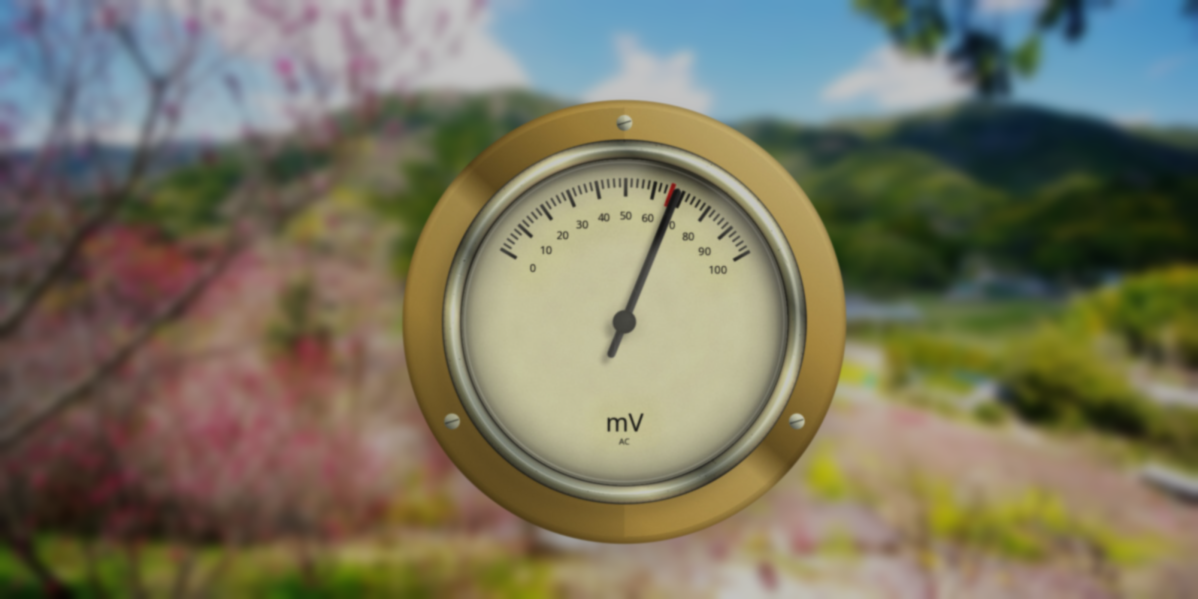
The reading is 68 mV
